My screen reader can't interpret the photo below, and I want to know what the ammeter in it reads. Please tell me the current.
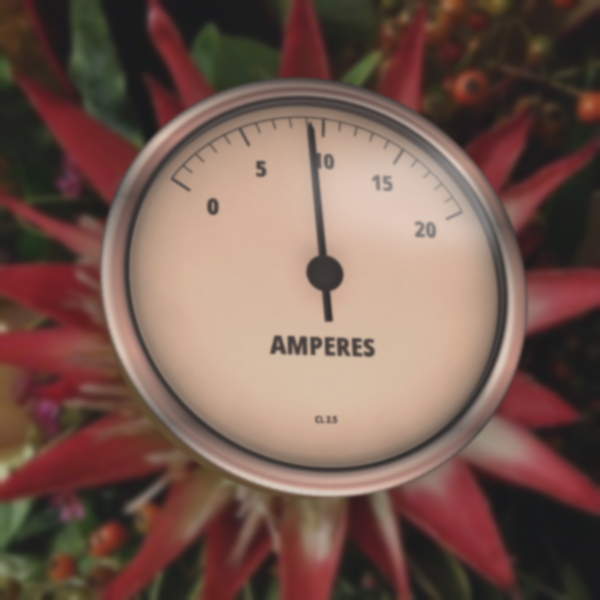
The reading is 9 A
